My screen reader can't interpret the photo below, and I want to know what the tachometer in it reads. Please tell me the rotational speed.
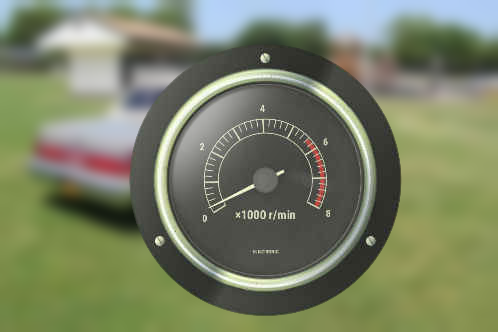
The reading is 200 rpm
